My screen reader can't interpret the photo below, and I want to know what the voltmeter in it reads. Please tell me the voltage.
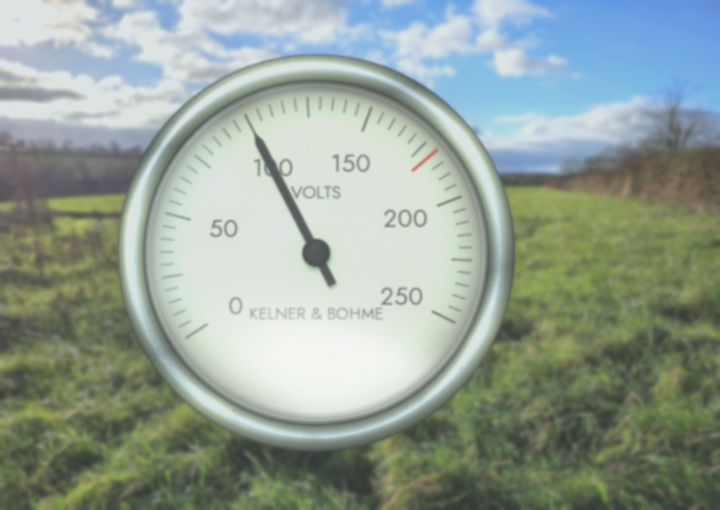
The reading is 100 V
